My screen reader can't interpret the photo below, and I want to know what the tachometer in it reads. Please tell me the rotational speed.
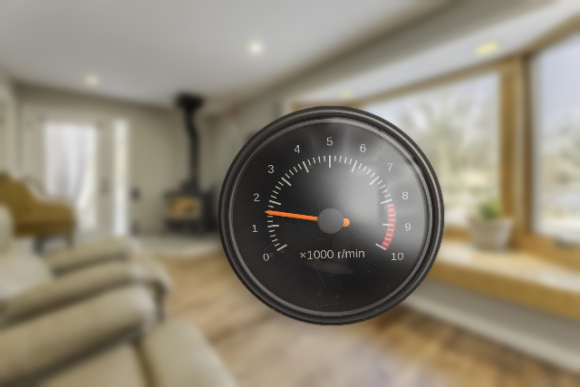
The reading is 1600 rpm
